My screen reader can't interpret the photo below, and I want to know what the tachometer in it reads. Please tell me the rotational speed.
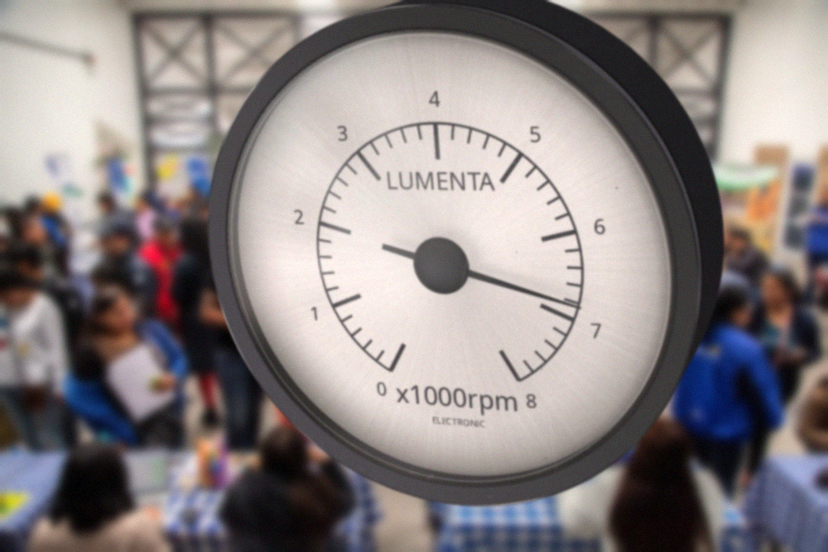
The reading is 6800 rpm
